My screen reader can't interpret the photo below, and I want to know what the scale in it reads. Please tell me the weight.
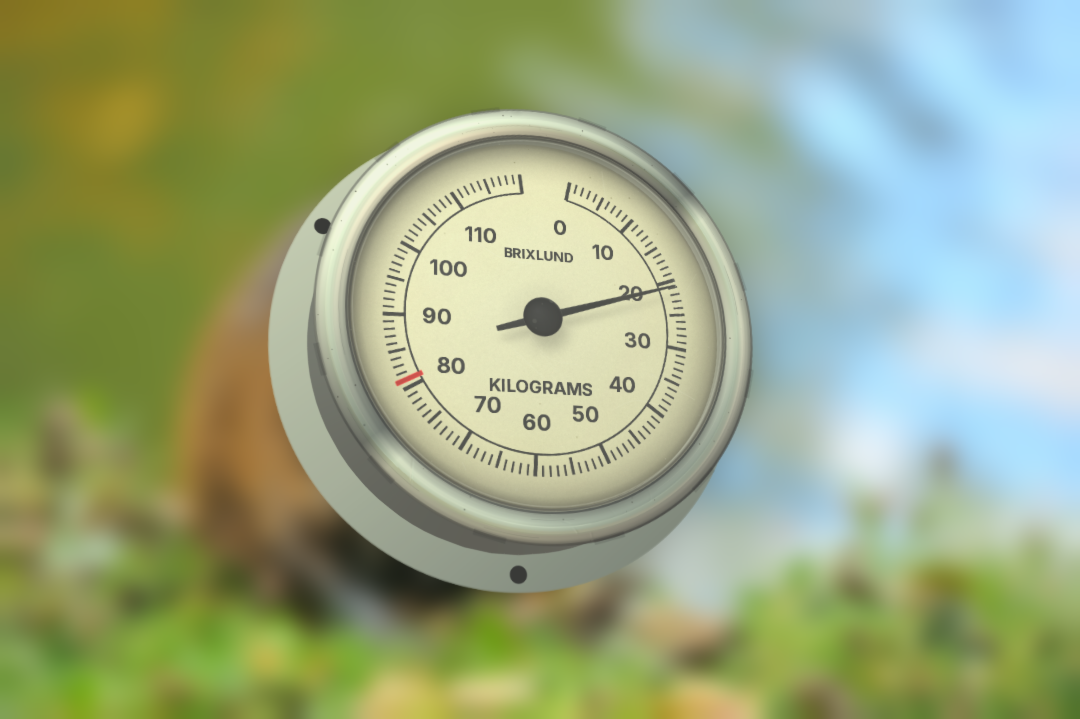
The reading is 21 kg
